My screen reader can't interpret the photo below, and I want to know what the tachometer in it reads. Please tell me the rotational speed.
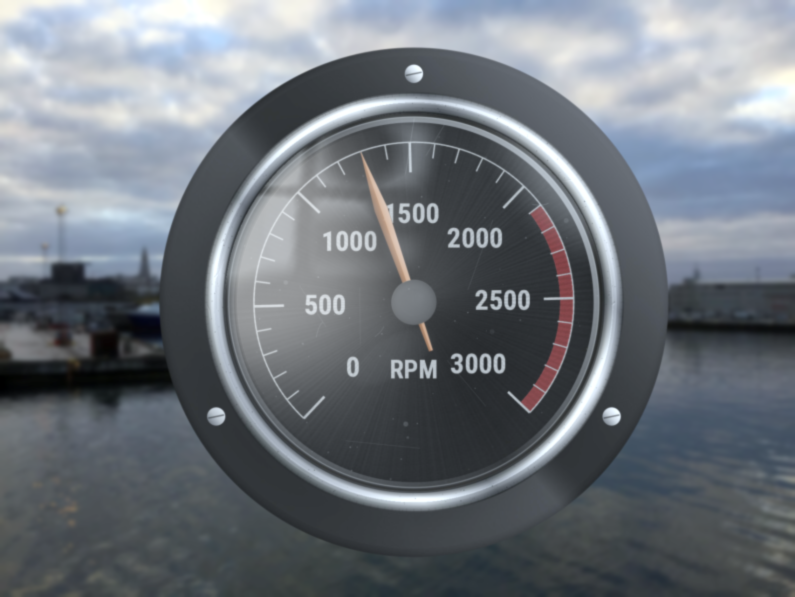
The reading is 1300 rpm
